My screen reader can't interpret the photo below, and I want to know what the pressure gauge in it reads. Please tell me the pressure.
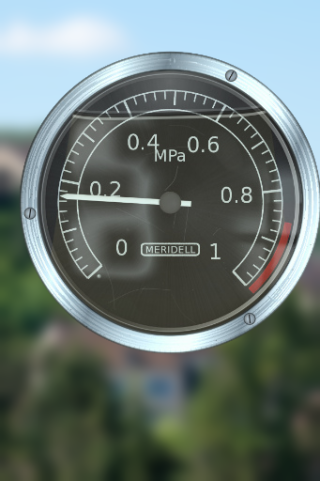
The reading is 0.17 MPa
